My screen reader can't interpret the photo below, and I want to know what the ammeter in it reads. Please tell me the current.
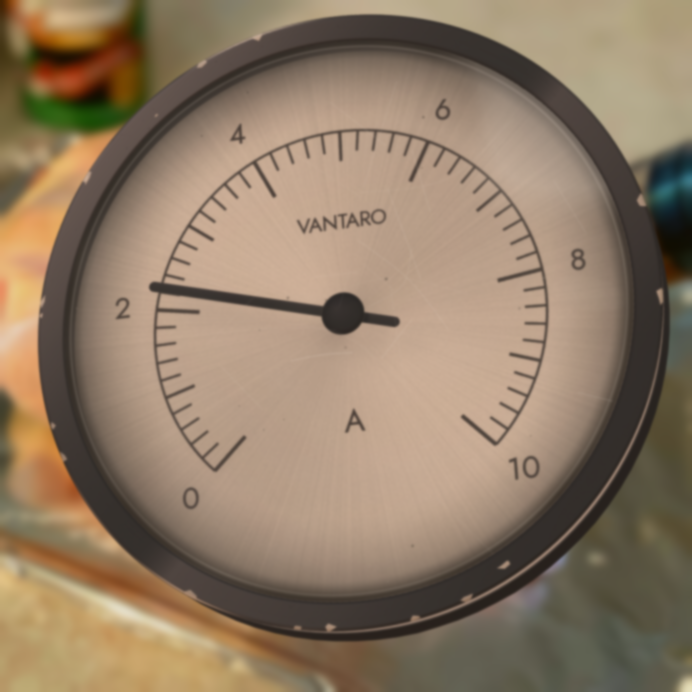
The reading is 2.2 A
